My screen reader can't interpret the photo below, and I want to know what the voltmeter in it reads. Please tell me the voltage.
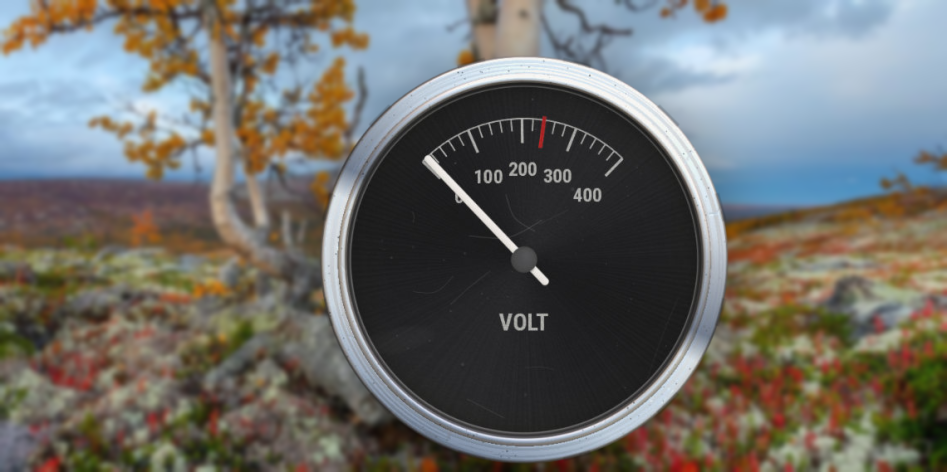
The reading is 10 V
